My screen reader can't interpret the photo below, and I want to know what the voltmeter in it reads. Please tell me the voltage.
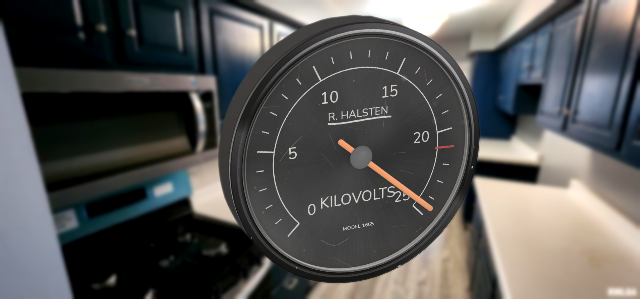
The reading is 24.5 kV
